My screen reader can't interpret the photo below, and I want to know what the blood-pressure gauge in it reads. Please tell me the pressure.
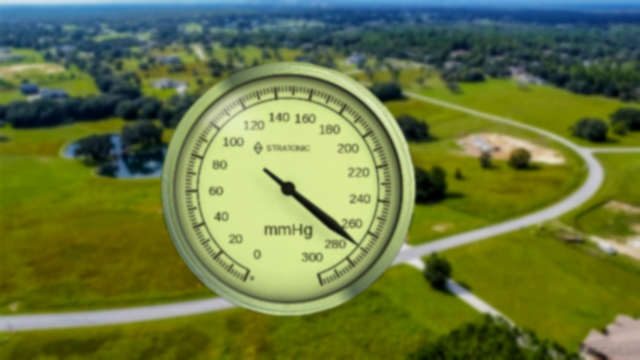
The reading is 270 mmHg
